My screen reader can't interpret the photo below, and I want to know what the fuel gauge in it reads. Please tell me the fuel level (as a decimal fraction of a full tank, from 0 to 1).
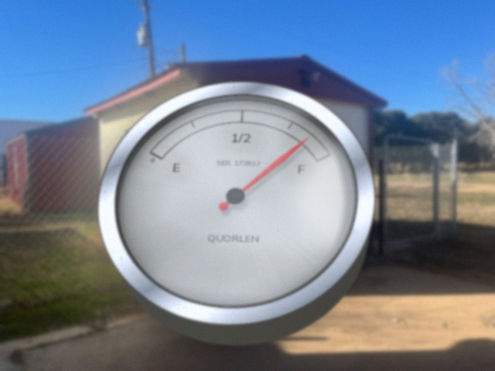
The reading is 0.875
